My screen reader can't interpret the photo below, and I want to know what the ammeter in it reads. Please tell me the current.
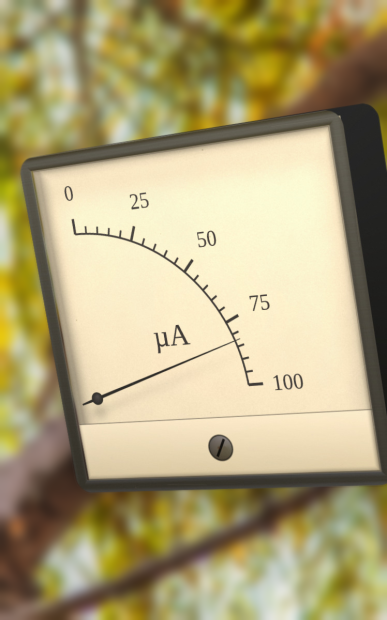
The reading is 82.5 µA
